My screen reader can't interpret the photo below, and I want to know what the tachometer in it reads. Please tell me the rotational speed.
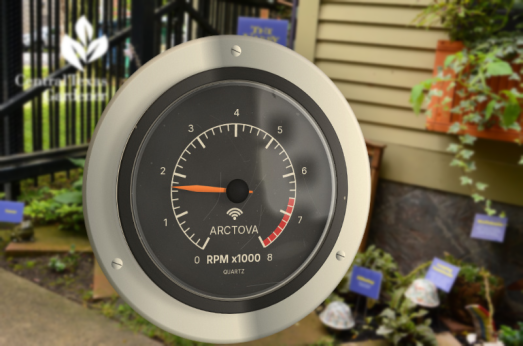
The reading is 1700 rpm
